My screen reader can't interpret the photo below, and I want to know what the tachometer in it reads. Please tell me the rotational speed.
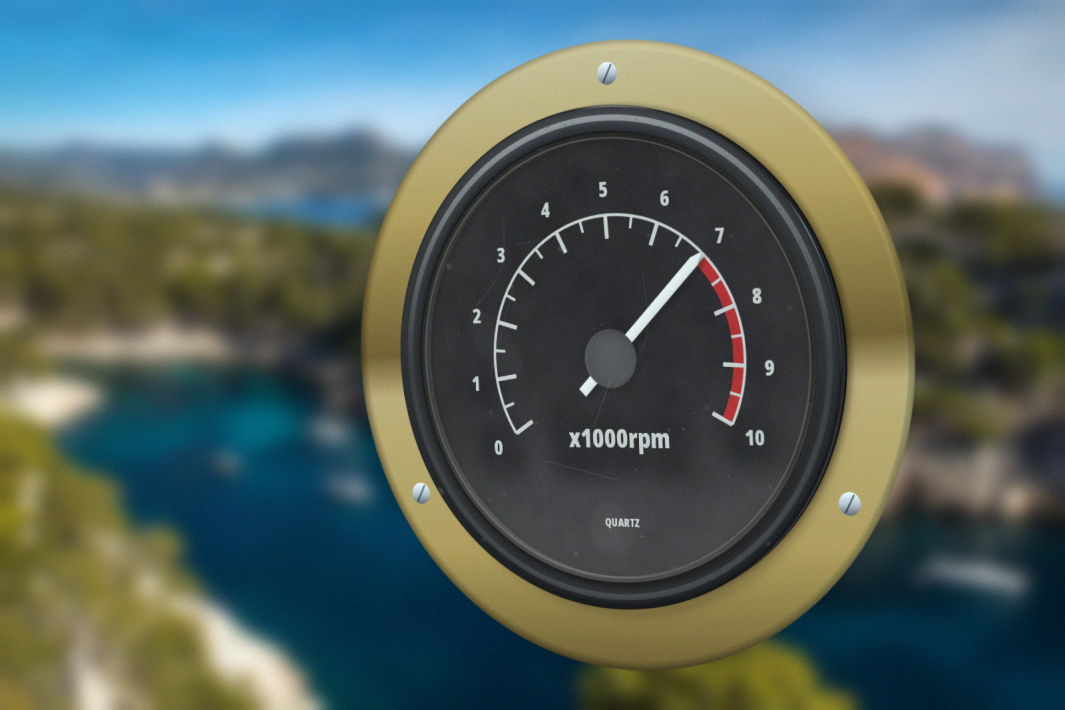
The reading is 7000 rpm
